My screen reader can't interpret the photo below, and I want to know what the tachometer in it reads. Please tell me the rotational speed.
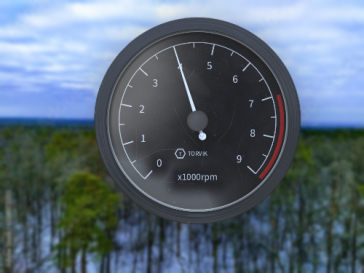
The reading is 4000 rpm
